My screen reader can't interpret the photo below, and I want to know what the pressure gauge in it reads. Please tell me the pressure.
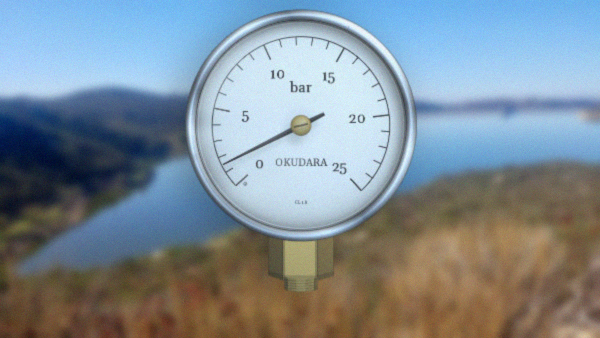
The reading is 1.5 bar
